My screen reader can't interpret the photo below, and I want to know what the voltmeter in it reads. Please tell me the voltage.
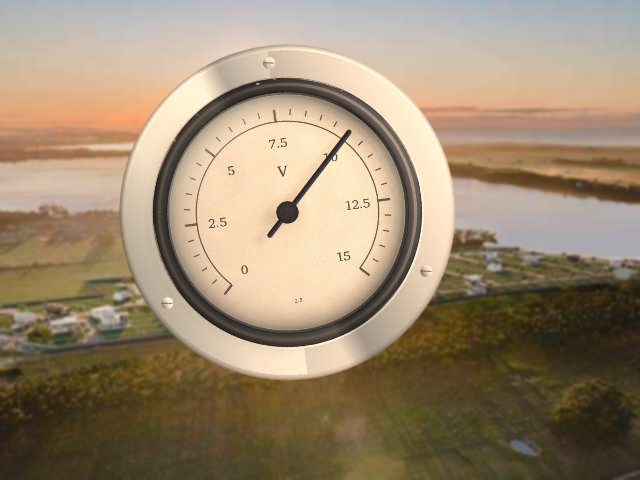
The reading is 10 V
